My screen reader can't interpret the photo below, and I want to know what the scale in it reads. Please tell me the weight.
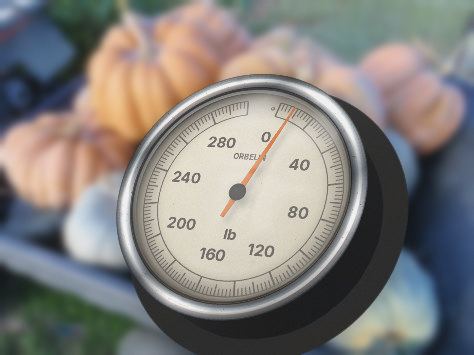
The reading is 10 lb
